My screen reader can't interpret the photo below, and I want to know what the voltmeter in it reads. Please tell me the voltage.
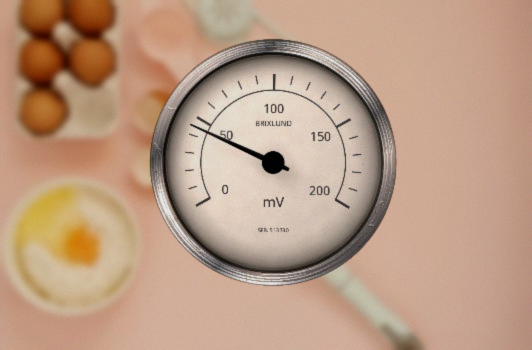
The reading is 45 mV
